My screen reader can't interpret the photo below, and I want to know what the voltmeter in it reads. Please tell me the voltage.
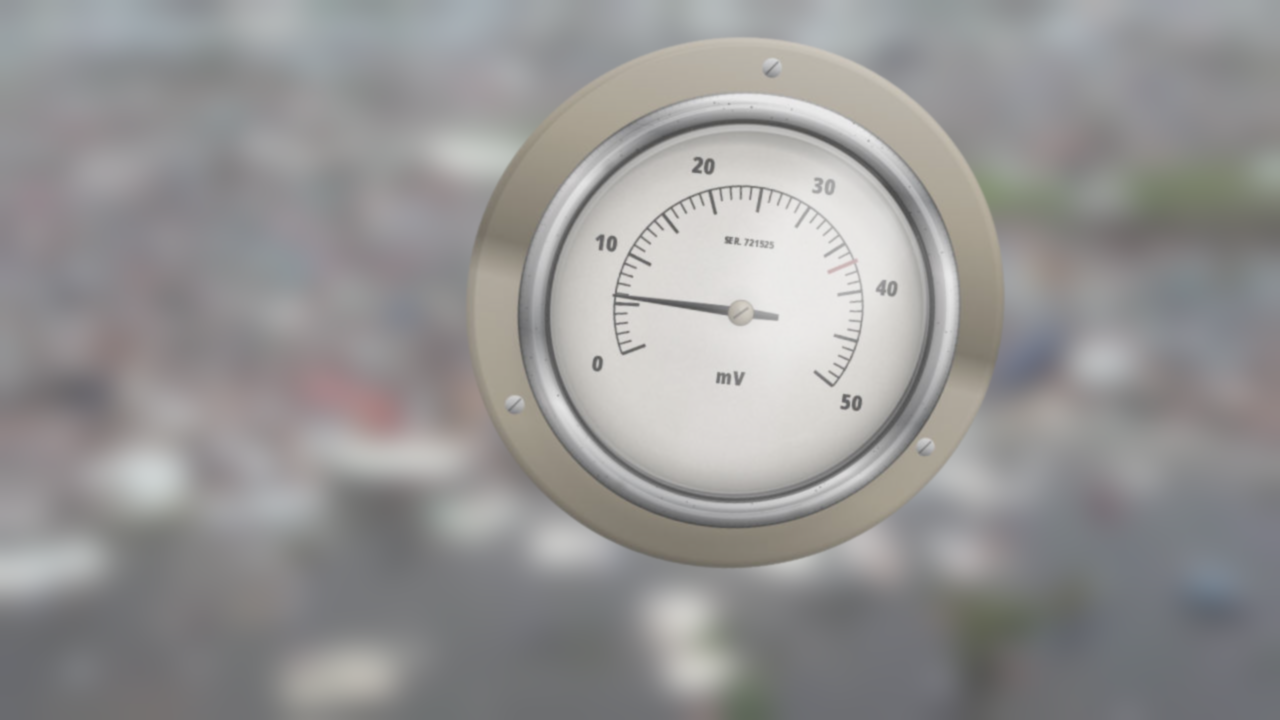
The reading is 6 mV
